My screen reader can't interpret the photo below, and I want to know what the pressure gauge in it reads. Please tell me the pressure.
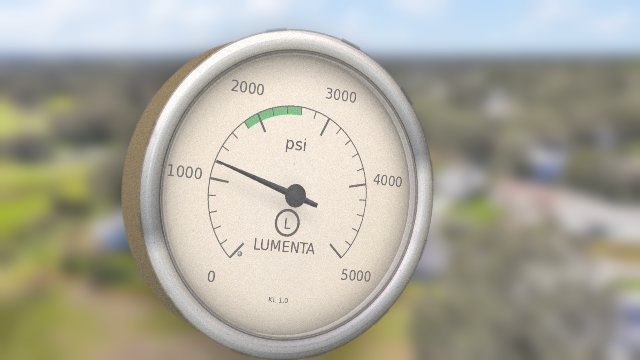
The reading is 1200 psi
